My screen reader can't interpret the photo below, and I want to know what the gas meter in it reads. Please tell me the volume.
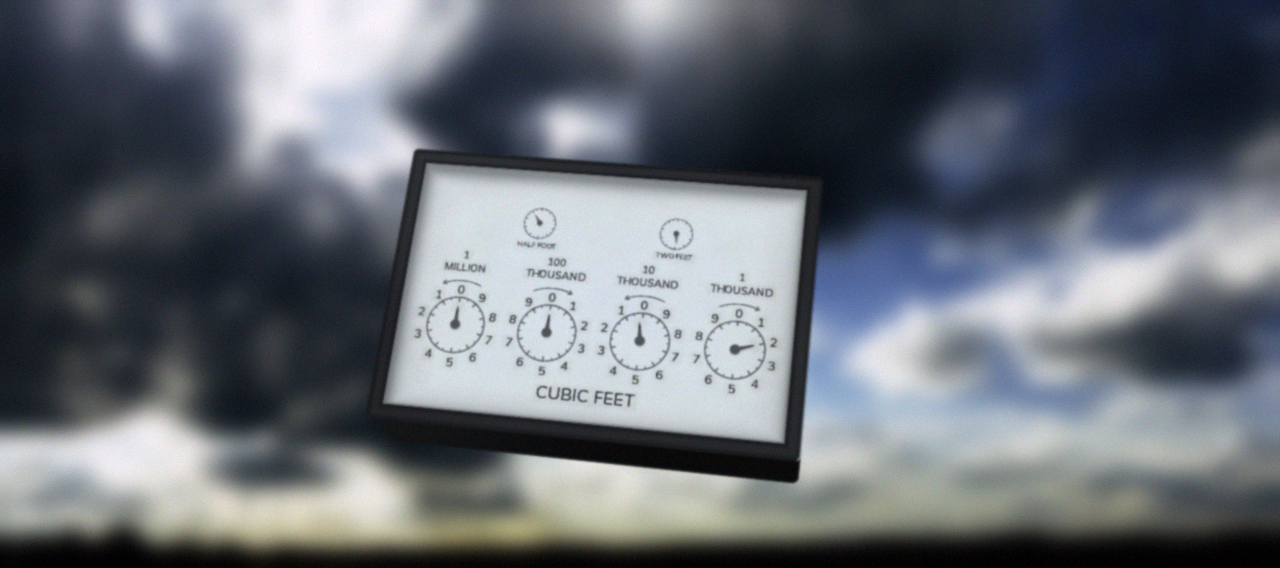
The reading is 200 ft³
